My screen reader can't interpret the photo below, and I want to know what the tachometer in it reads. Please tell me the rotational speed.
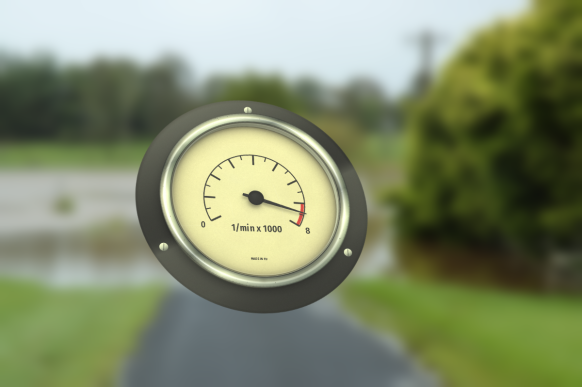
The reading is 7500 rpm
